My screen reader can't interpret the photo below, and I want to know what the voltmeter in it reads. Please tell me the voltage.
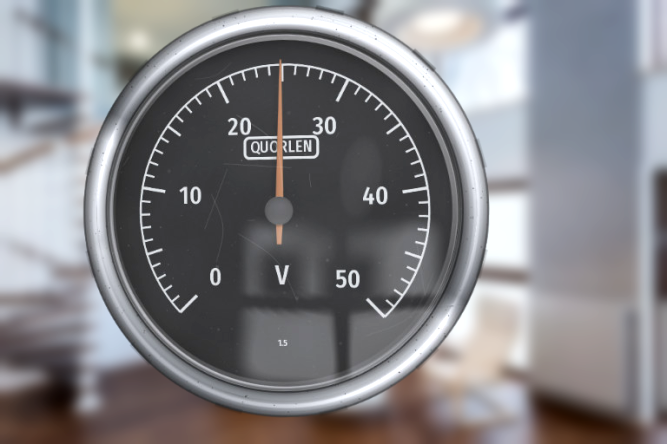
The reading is 25 V
